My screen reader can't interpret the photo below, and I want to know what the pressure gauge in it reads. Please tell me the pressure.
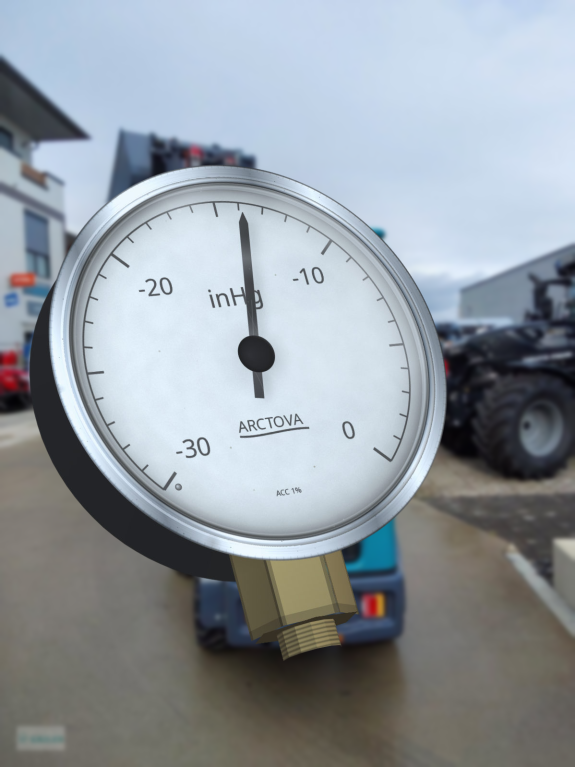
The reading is -14 inHg
